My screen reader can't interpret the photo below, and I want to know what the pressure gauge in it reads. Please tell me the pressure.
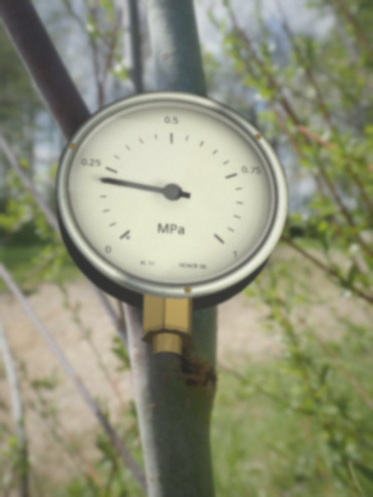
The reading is 0.2 MPa
